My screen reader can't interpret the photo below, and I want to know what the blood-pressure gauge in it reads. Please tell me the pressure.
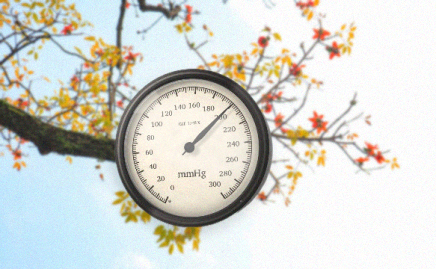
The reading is 200 mmHg
